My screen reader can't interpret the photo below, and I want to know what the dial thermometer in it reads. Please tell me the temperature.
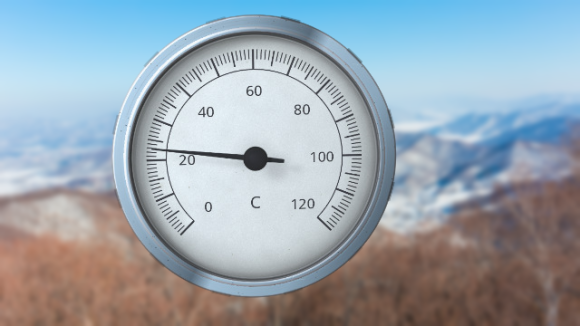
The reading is 23 °C
